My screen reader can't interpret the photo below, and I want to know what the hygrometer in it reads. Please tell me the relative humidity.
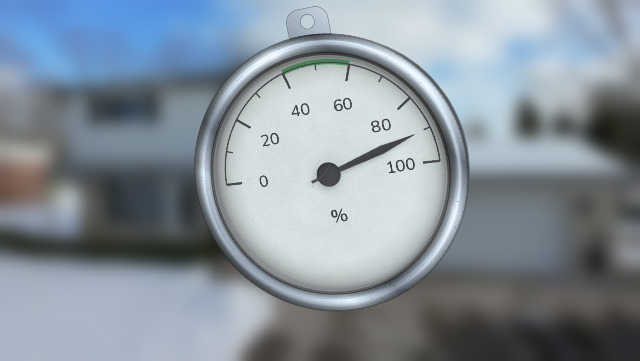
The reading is 90 %
